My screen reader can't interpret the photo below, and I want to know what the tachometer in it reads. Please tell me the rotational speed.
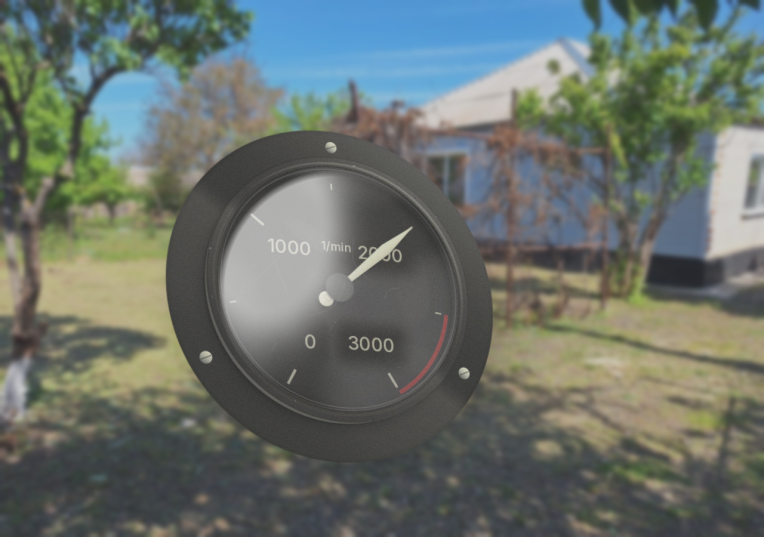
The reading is 2000 rpm
